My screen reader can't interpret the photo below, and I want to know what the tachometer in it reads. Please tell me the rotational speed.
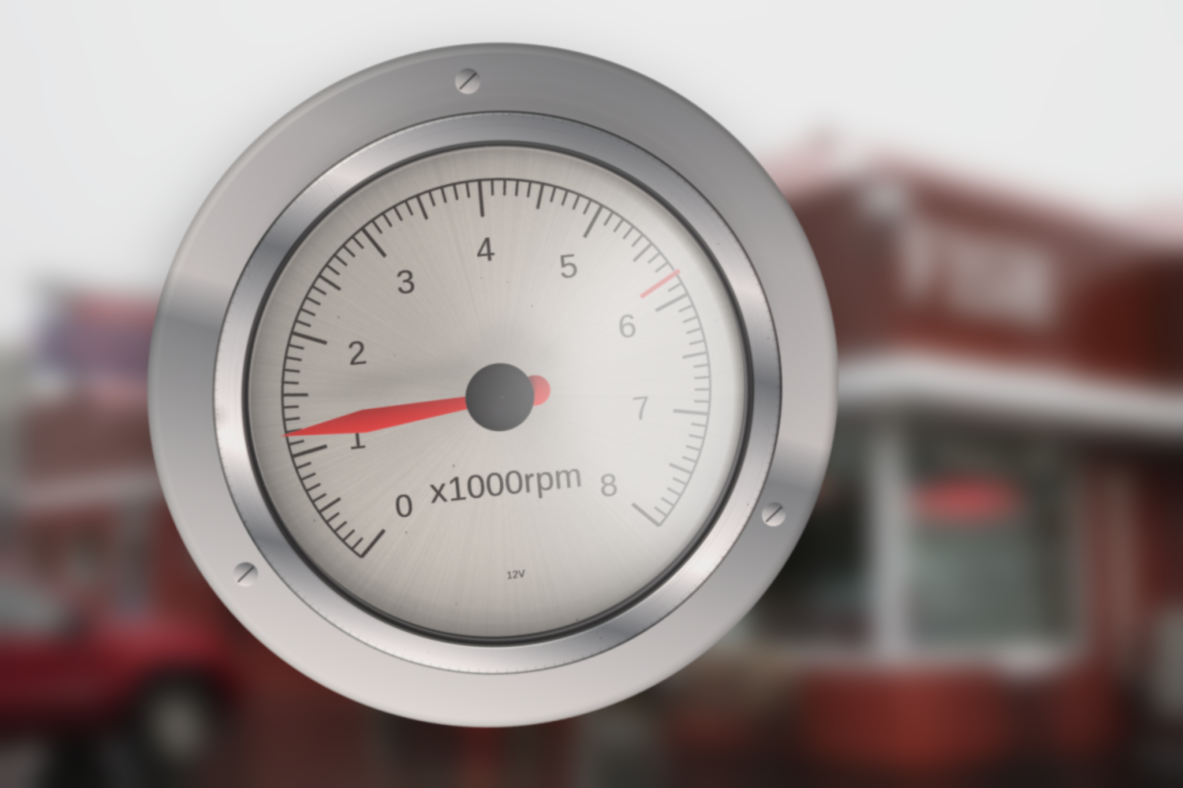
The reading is 1200 rpm
